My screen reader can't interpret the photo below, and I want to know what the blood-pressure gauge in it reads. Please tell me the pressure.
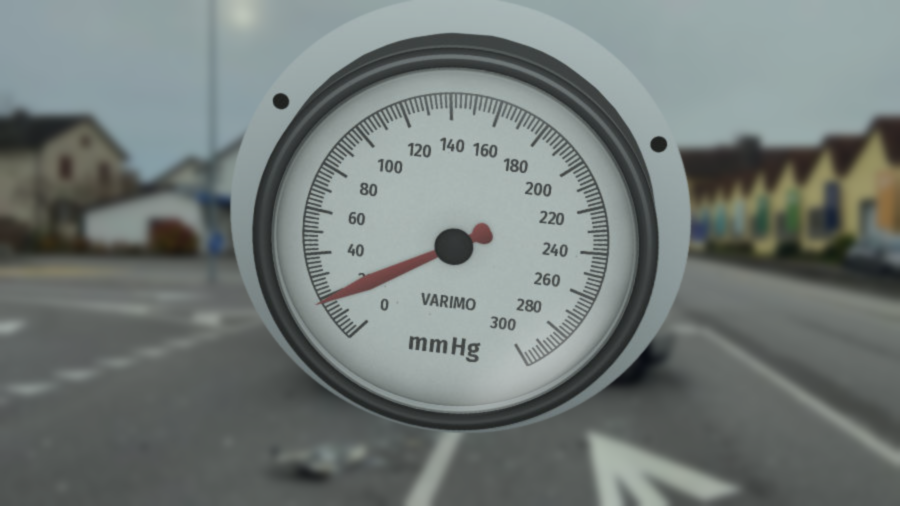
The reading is 20 mmHg
